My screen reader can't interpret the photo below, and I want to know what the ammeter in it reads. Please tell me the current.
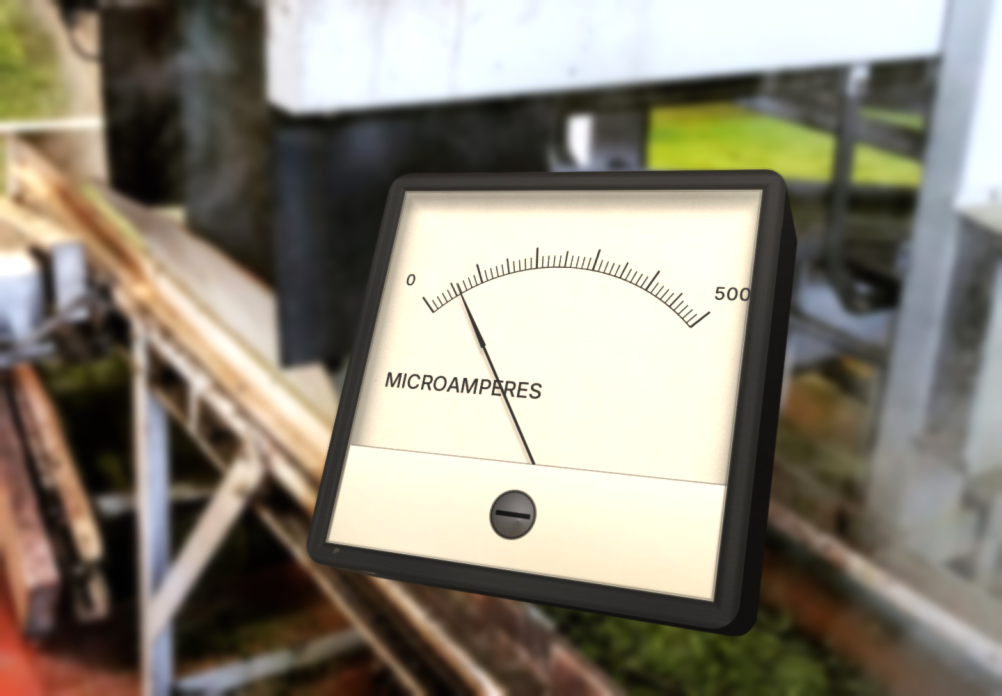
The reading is 60 µA
